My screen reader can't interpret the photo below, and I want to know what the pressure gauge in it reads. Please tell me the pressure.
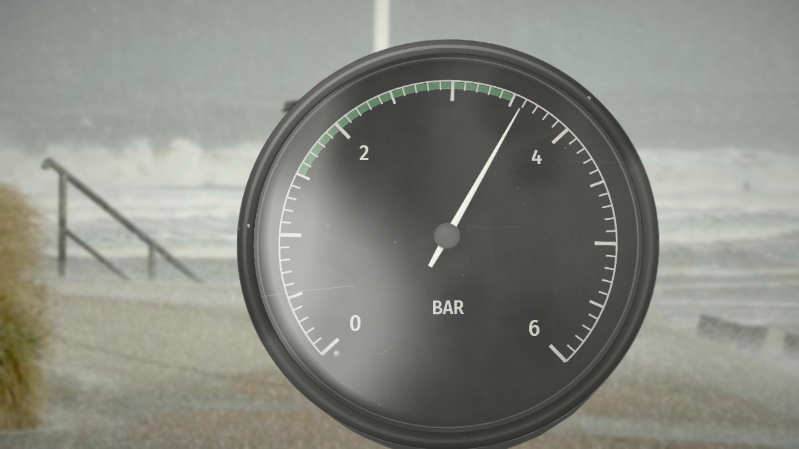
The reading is 3.6 bar
